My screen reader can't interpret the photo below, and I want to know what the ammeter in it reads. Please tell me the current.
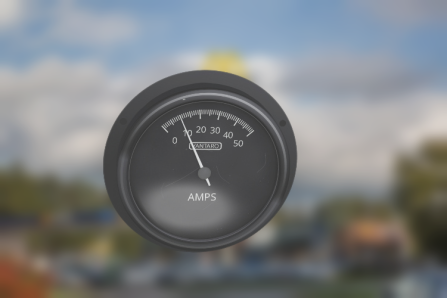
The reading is 10 A
